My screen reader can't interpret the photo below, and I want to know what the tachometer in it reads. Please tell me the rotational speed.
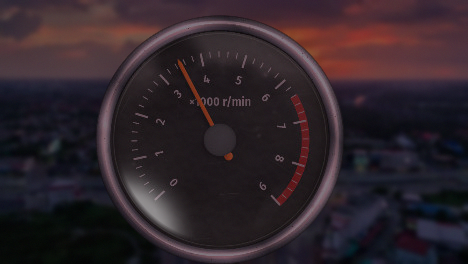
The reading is 3500 rpm
